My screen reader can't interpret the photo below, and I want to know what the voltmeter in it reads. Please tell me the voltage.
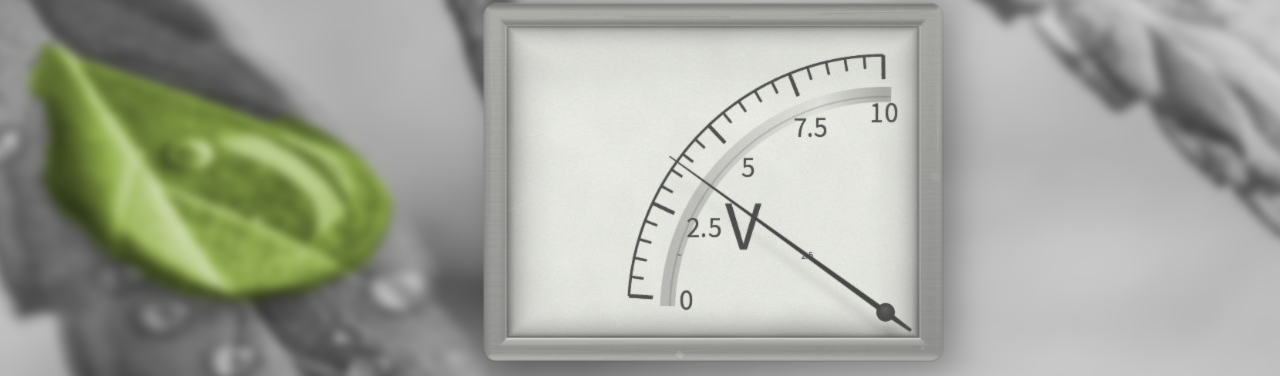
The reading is 3.75 V
